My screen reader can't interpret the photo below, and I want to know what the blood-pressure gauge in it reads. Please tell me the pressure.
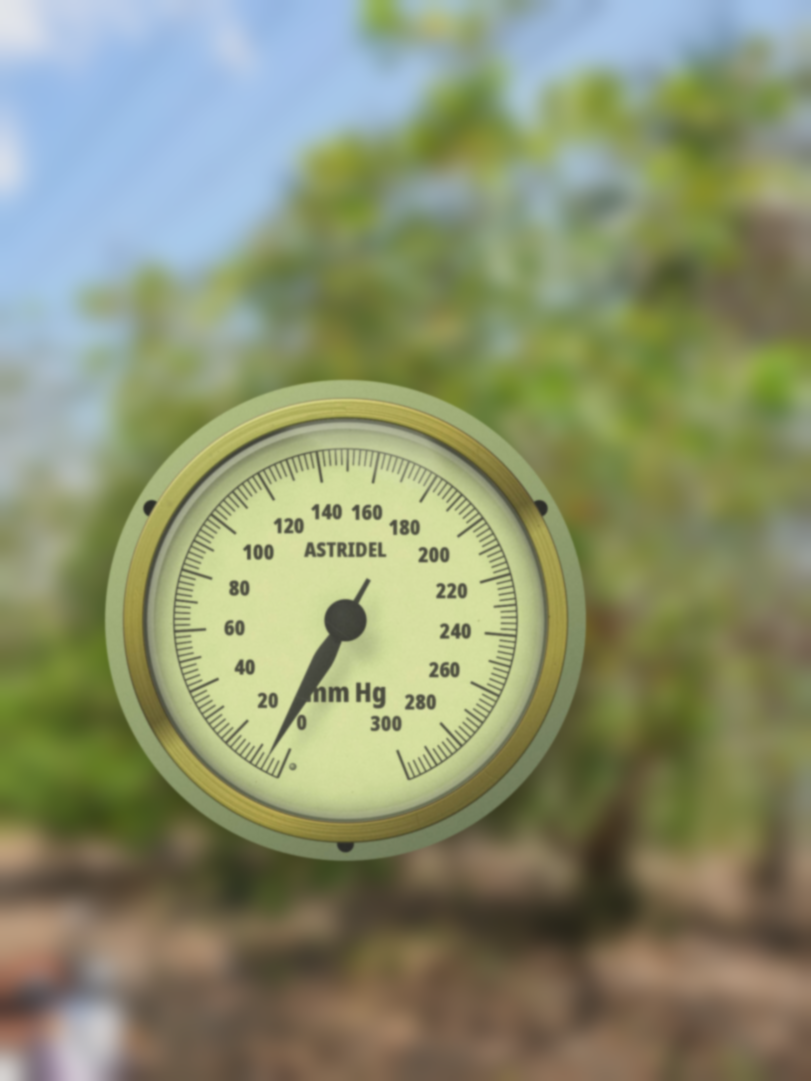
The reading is 6 mmHg
